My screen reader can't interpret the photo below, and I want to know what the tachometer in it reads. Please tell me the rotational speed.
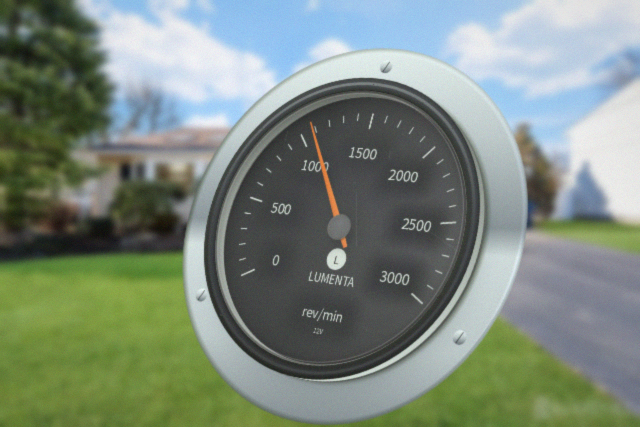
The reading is 1100 rpm
